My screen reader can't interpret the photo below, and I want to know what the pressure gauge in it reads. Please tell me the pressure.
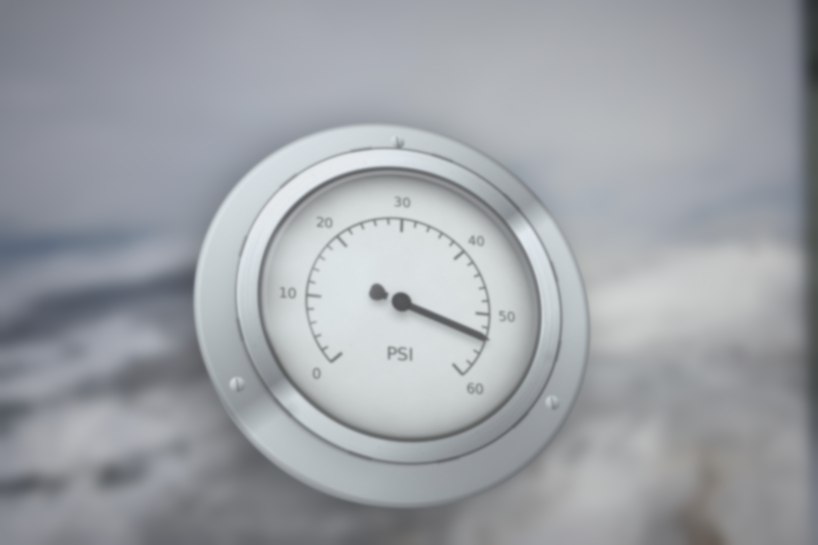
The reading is 54 psi
